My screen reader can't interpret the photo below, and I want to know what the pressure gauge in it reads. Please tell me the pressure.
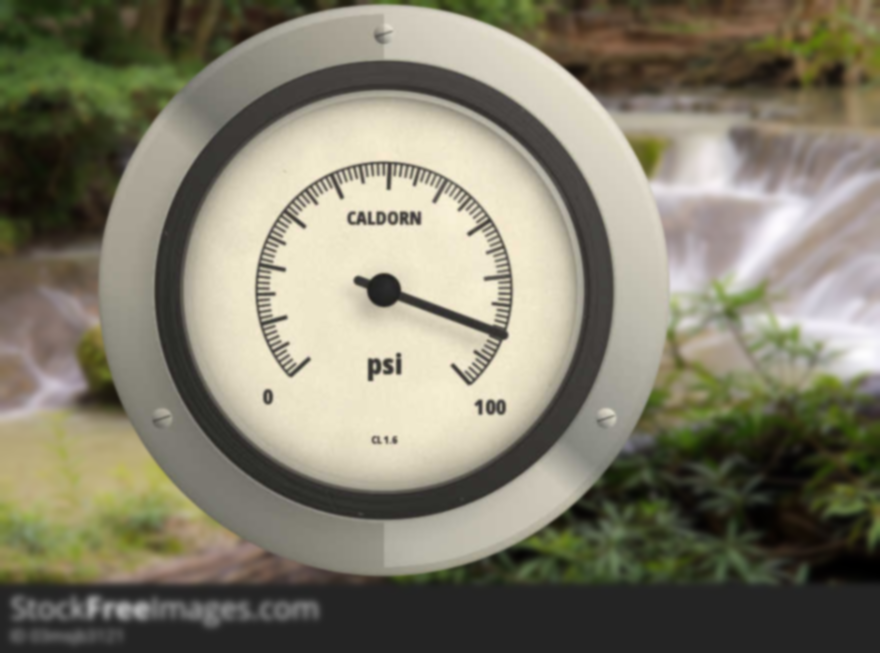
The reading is 90 psi
